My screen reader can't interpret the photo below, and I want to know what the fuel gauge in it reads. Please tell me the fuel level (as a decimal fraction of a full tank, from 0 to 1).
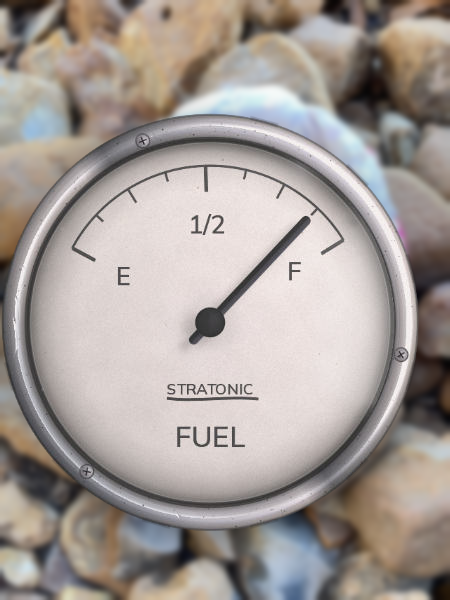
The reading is 0.875
